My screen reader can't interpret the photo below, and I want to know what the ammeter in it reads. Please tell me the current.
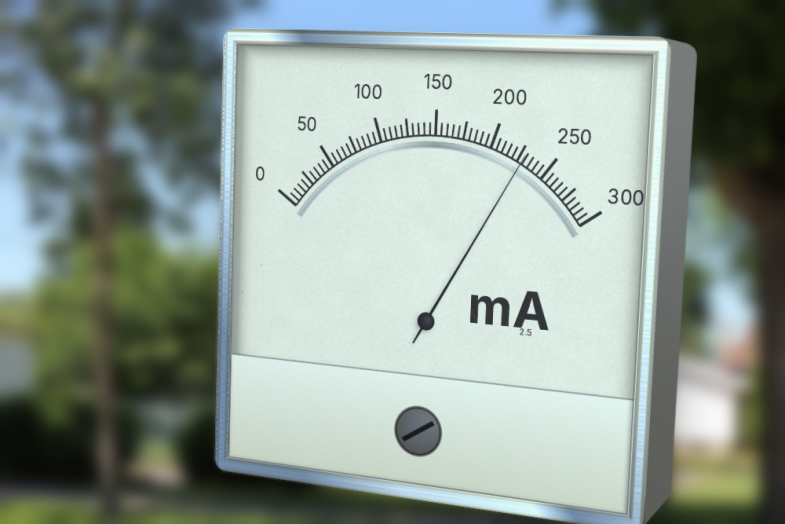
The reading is 230 mA
